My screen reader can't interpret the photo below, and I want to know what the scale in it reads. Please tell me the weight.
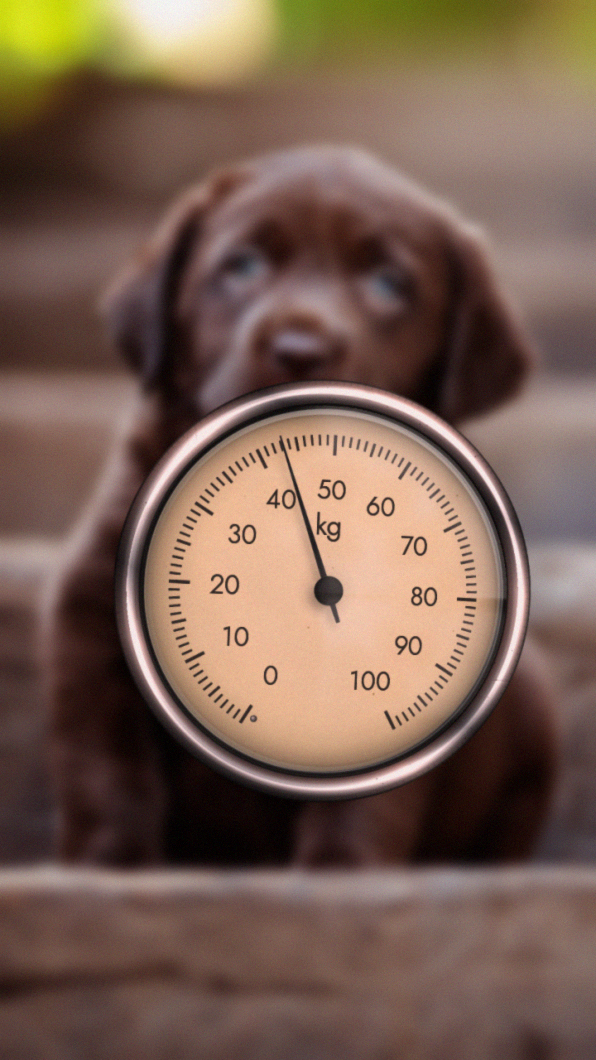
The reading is 43 kg
